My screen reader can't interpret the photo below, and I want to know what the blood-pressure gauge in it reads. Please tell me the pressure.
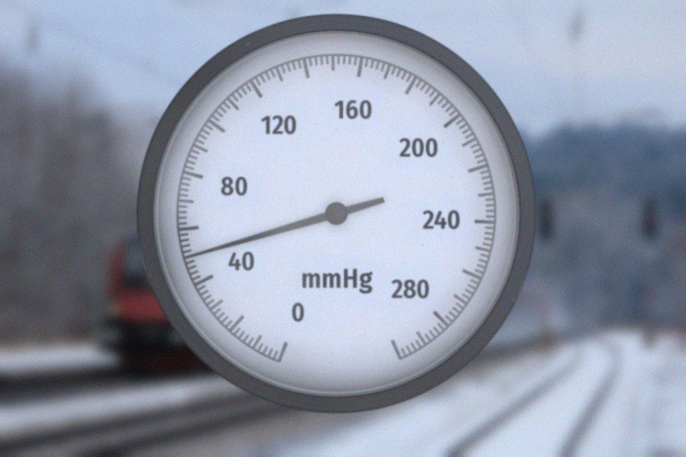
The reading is 50 mmHg
